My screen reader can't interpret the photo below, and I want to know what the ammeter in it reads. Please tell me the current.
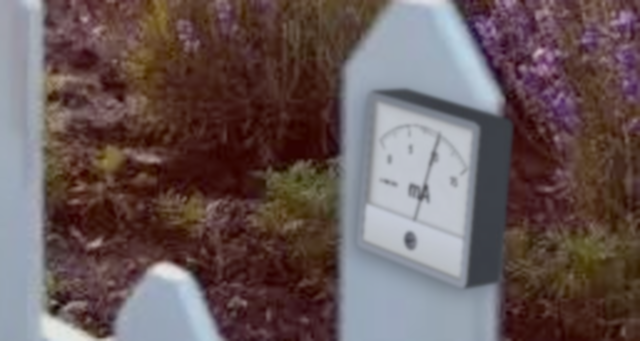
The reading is 10 mA
